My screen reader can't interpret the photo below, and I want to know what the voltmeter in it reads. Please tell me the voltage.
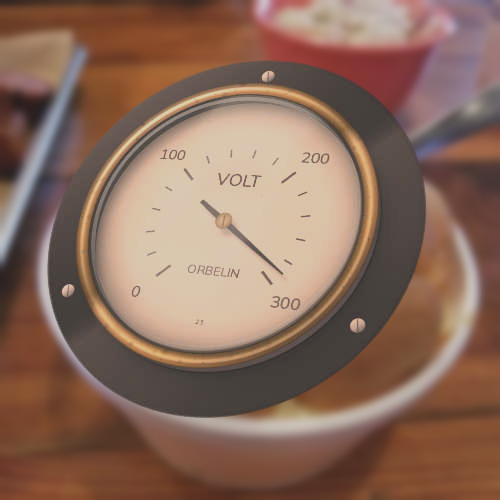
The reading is 290 V
